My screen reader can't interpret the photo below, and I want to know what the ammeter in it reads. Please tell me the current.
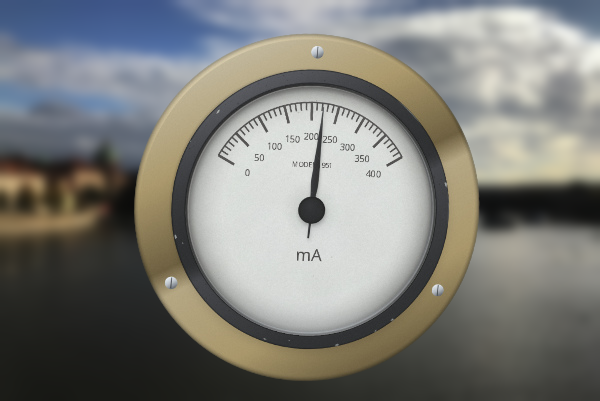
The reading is 220 mA
